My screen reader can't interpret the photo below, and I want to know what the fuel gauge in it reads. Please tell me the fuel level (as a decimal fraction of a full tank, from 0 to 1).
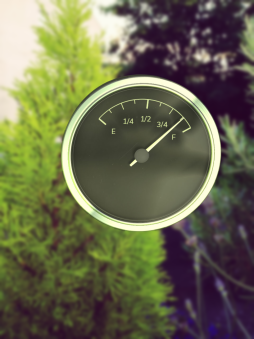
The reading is 0.875
